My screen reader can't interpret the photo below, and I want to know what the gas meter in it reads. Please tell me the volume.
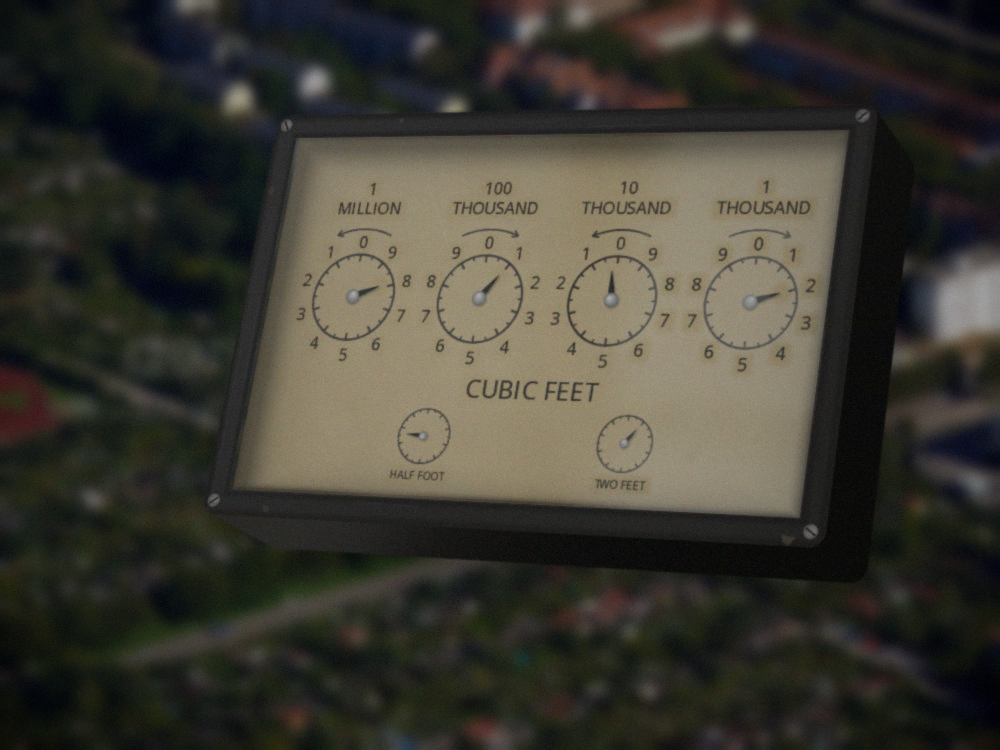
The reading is 810200 ft³
